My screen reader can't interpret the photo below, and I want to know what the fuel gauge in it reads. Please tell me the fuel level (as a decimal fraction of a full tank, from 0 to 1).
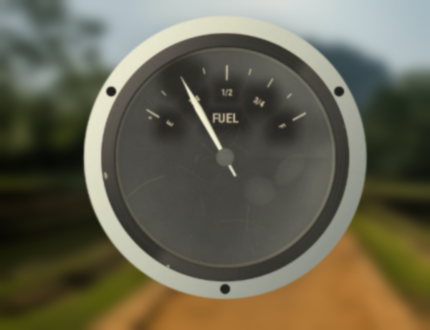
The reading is 0.25
